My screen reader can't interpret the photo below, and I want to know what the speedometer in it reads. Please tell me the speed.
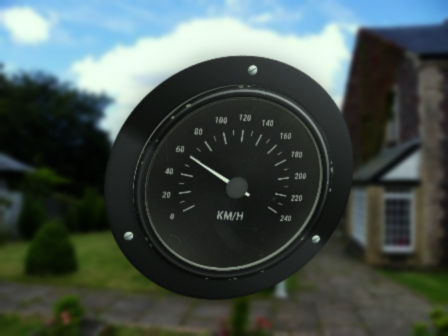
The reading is 60 km/h
